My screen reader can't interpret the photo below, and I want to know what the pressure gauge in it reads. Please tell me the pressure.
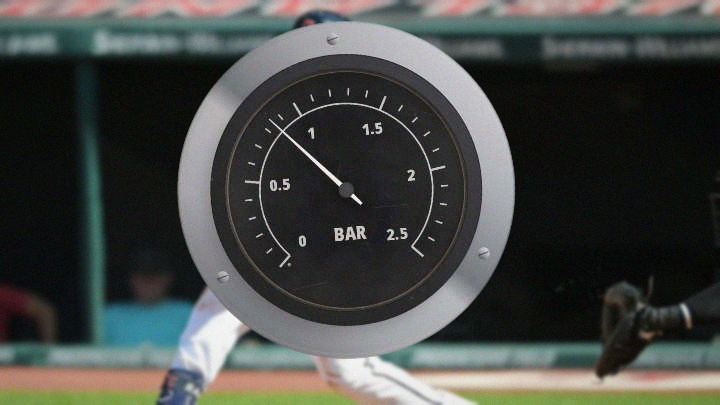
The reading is 0.85 bar
